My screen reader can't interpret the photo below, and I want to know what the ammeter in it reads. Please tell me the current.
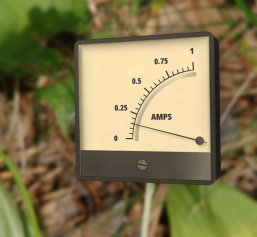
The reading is 0.15 A
